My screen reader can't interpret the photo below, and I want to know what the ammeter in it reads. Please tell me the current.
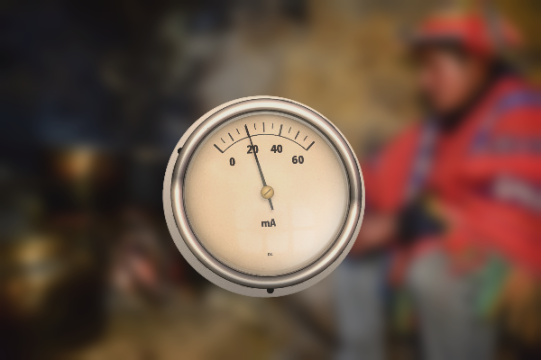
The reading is 20 mA
